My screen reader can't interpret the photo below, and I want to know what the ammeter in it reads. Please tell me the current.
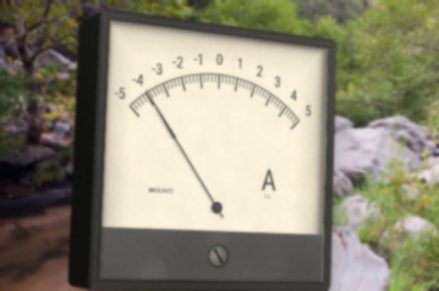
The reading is -4 A
